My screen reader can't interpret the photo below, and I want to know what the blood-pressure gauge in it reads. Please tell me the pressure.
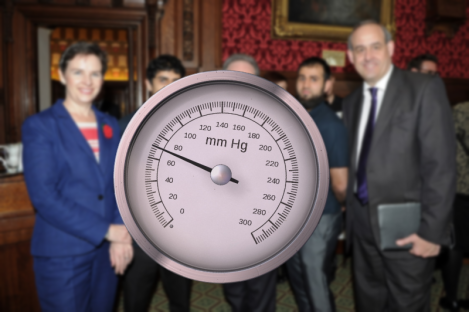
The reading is 70 mmHg
